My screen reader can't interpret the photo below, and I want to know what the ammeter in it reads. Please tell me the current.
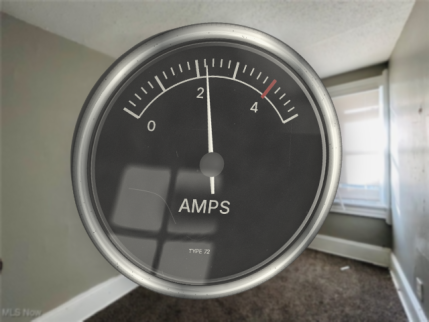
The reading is 2.2 A
